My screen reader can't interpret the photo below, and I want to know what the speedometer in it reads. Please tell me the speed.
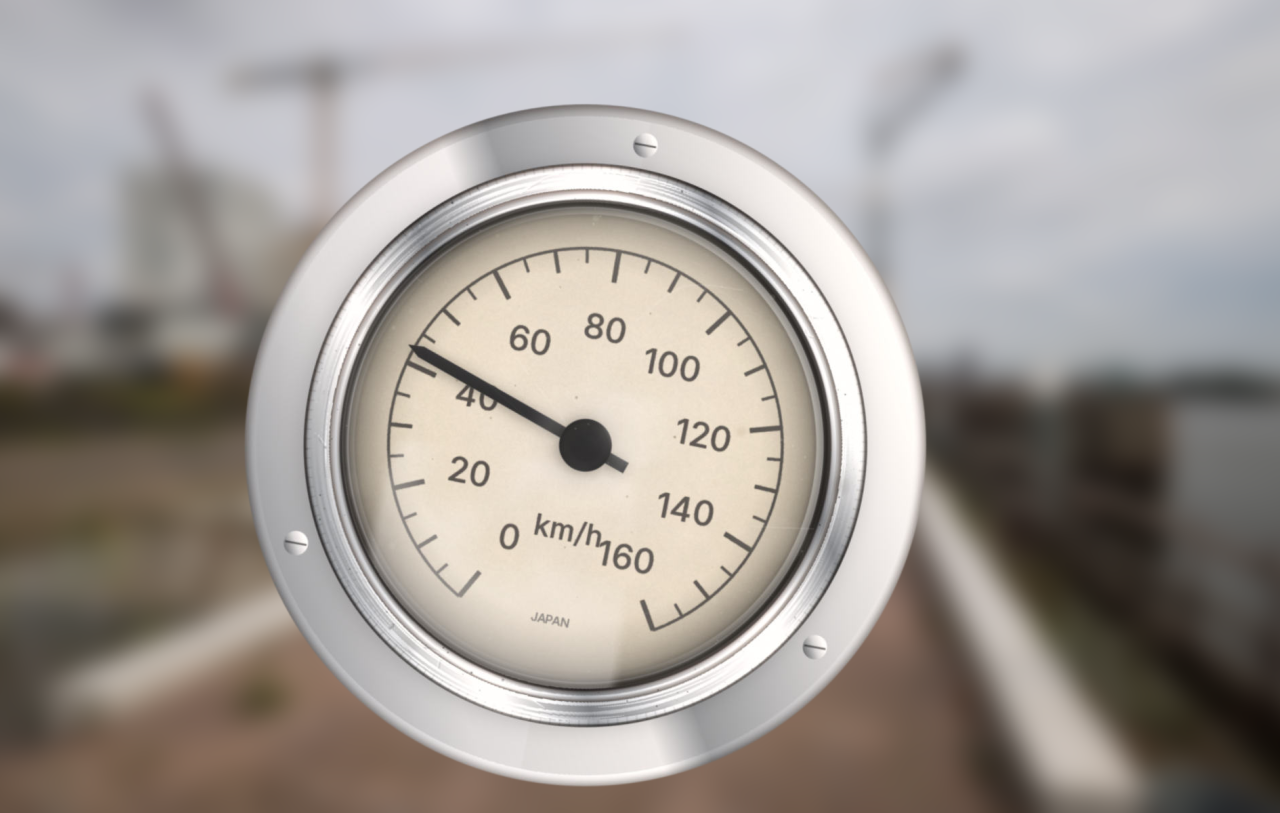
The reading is 42.5 km/h
